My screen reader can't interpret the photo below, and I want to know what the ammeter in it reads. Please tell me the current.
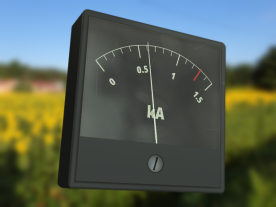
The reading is 0.6 kA
